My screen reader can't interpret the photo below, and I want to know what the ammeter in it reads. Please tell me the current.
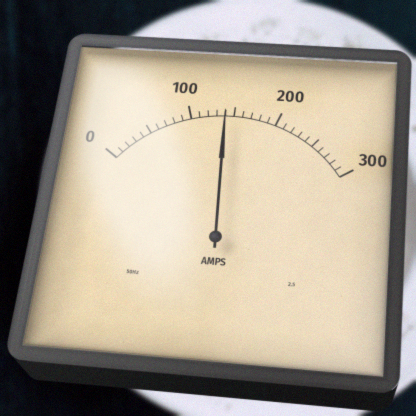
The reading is 140 A
